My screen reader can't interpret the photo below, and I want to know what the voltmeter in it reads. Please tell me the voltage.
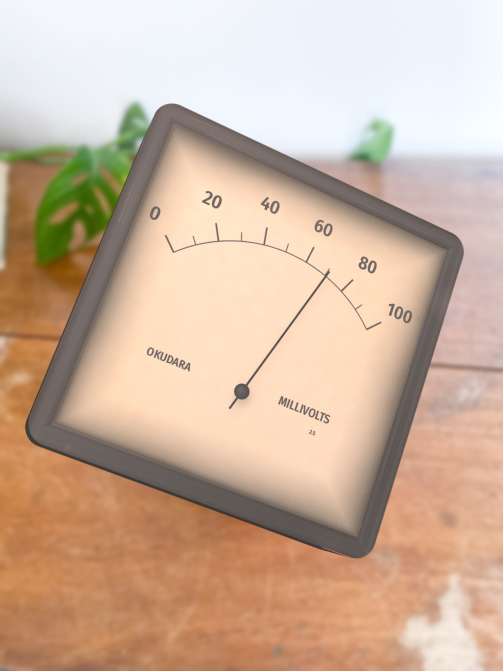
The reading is 70 mV
